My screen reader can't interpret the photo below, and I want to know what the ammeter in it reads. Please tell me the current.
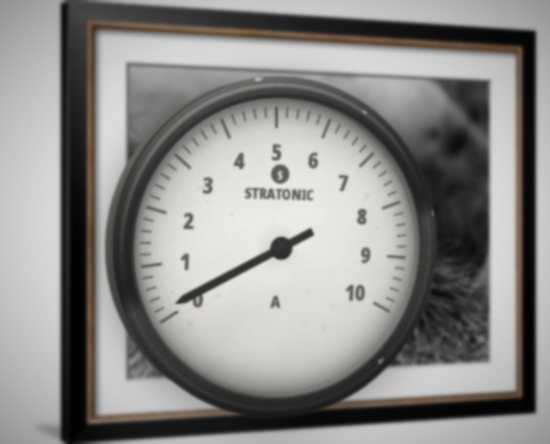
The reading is 0.2 A
